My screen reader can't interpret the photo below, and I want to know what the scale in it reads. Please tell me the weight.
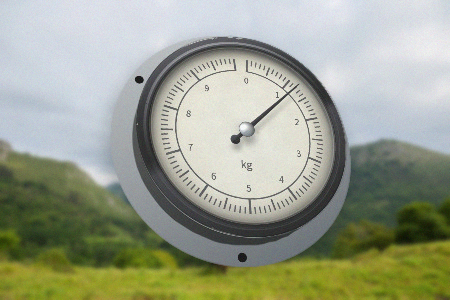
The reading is 1.2 kg
